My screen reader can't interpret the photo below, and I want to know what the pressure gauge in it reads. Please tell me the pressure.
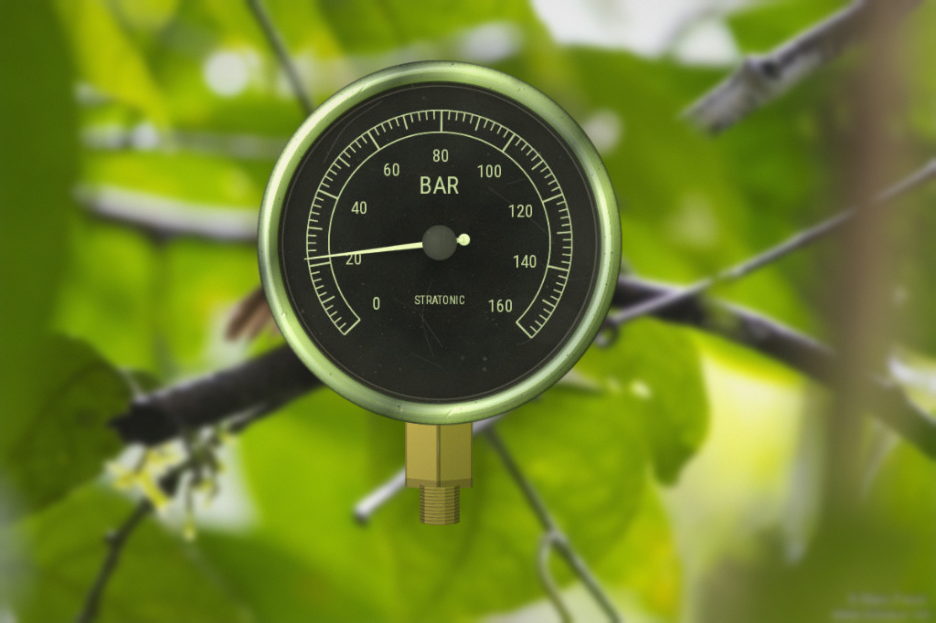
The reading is 22 bar
